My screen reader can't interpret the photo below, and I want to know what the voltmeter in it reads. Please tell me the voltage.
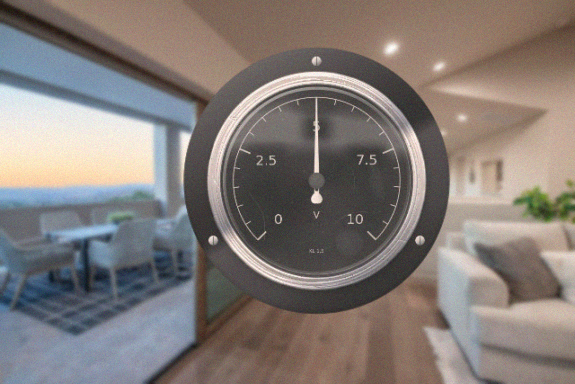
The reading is 5 V
